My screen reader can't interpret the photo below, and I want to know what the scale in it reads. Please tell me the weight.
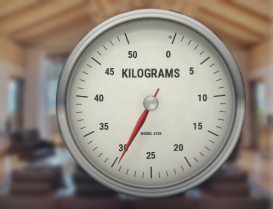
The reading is 29.5 kg
